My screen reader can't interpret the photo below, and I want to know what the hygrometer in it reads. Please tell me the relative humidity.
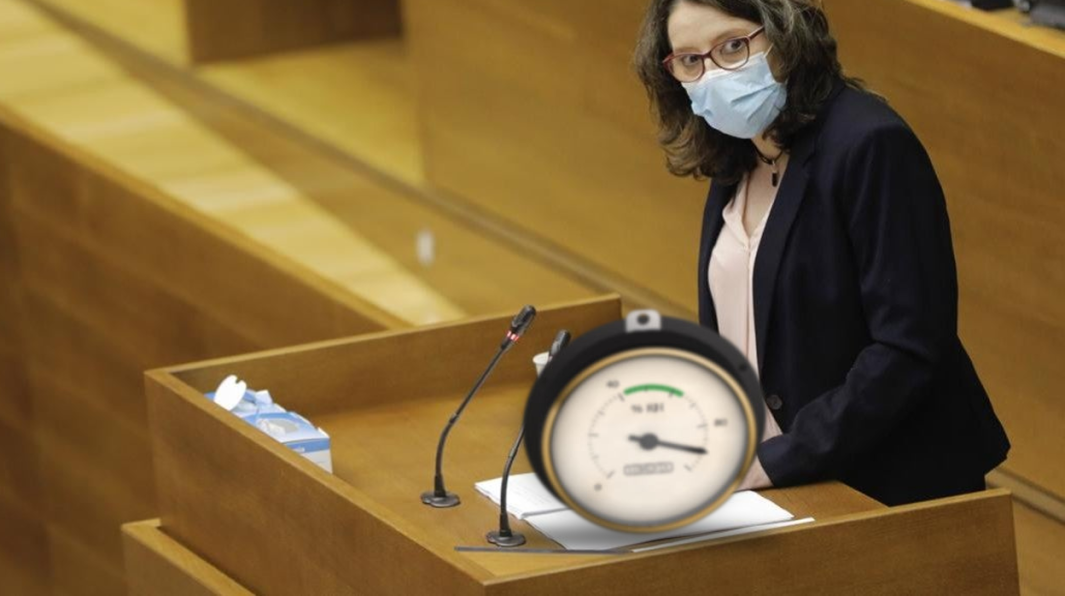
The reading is 90 %
